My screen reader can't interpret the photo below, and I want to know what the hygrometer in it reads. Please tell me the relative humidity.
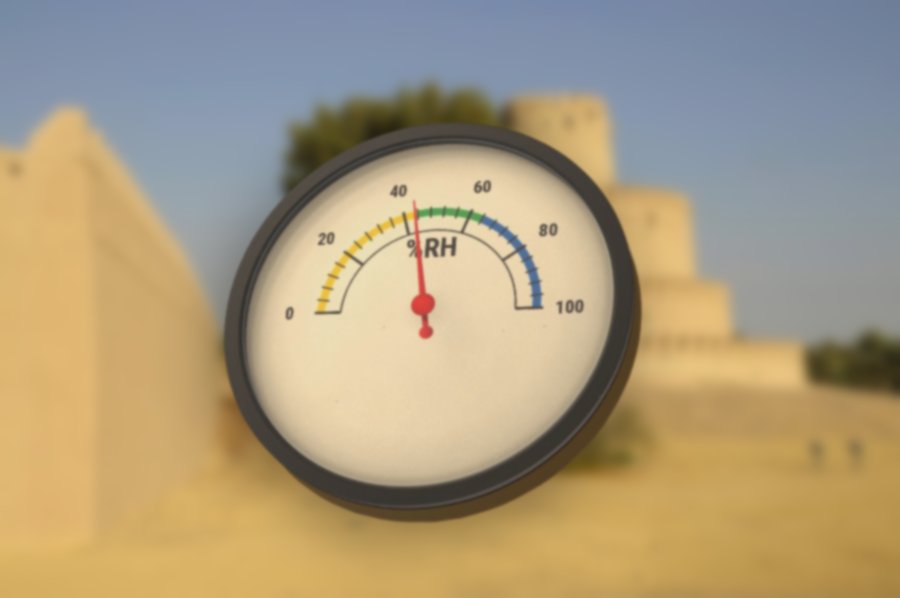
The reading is 44 %
